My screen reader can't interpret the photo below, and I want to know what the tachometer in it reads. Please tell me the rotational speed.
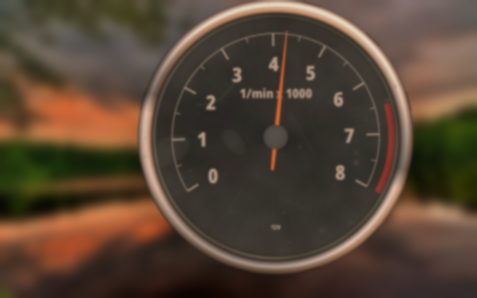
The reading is 4250 rpm
